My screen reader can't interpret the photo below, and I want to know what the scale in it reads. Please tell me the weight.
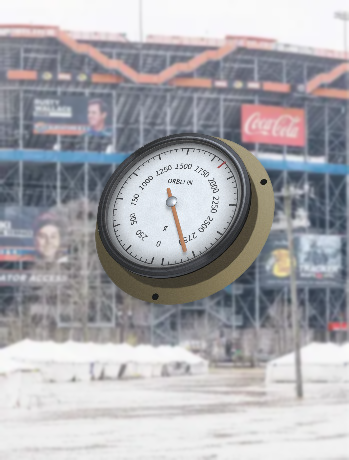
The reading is 2800 g
